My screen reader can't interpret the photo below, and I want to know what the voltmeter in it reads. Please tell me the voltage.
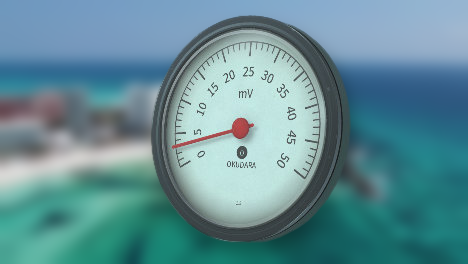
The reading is 3 mV
